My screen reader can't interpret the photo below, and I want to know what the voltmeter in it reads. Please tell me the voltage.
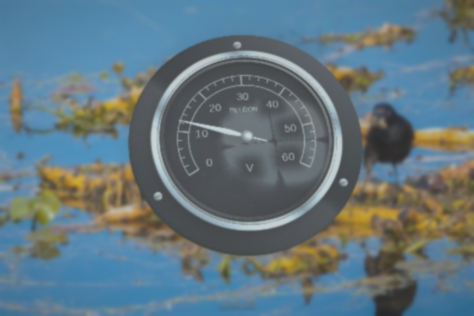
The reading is 12 V
